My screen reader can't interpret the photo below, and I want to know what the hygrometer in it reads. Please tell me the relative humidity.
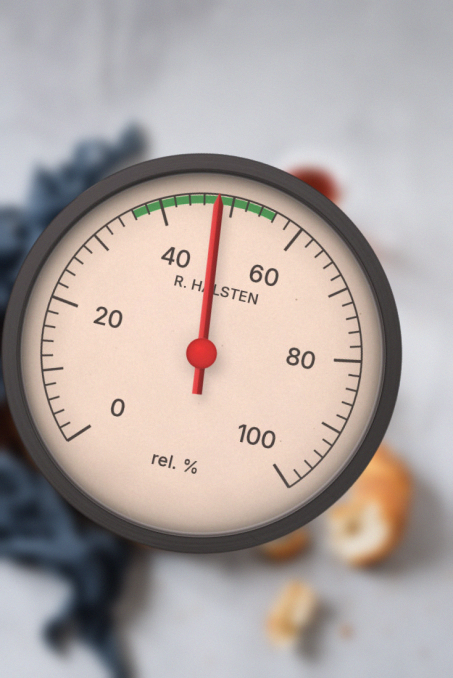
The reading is 48 %
